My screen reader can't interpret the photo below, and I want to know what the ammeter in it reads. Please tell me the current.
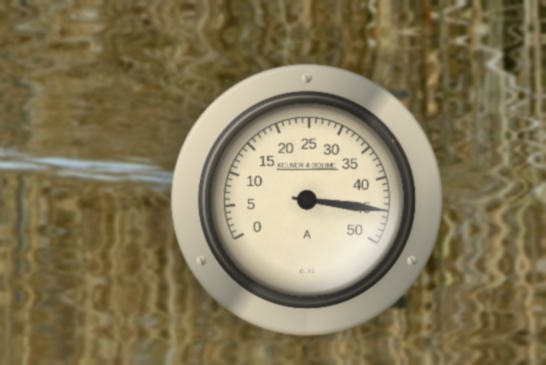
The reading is 45 A
